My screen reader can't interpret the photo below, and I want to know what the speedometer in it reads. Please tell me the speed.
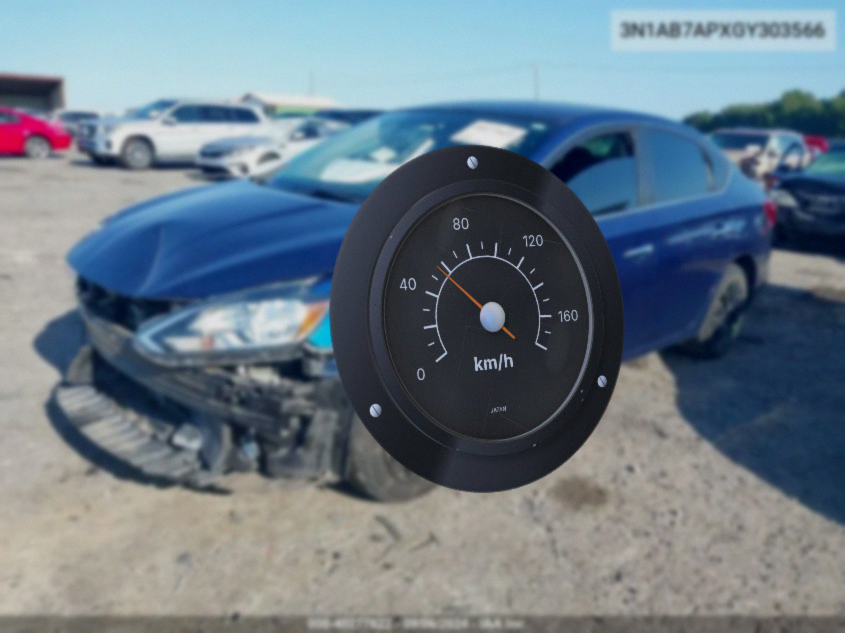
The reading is 55 km/h
